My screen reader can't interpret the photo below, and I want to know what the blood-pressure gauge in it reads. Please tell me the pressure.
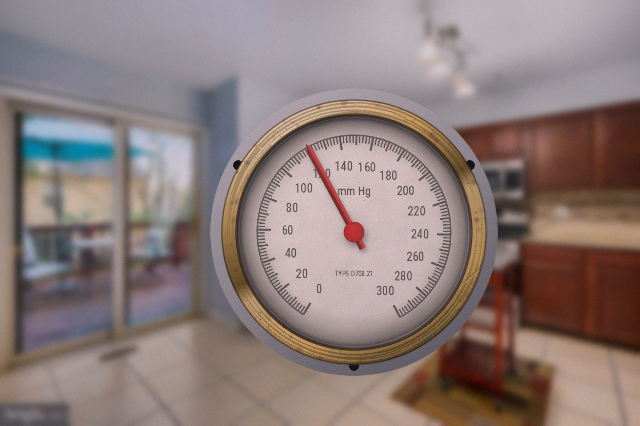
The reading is 120 mmHg
